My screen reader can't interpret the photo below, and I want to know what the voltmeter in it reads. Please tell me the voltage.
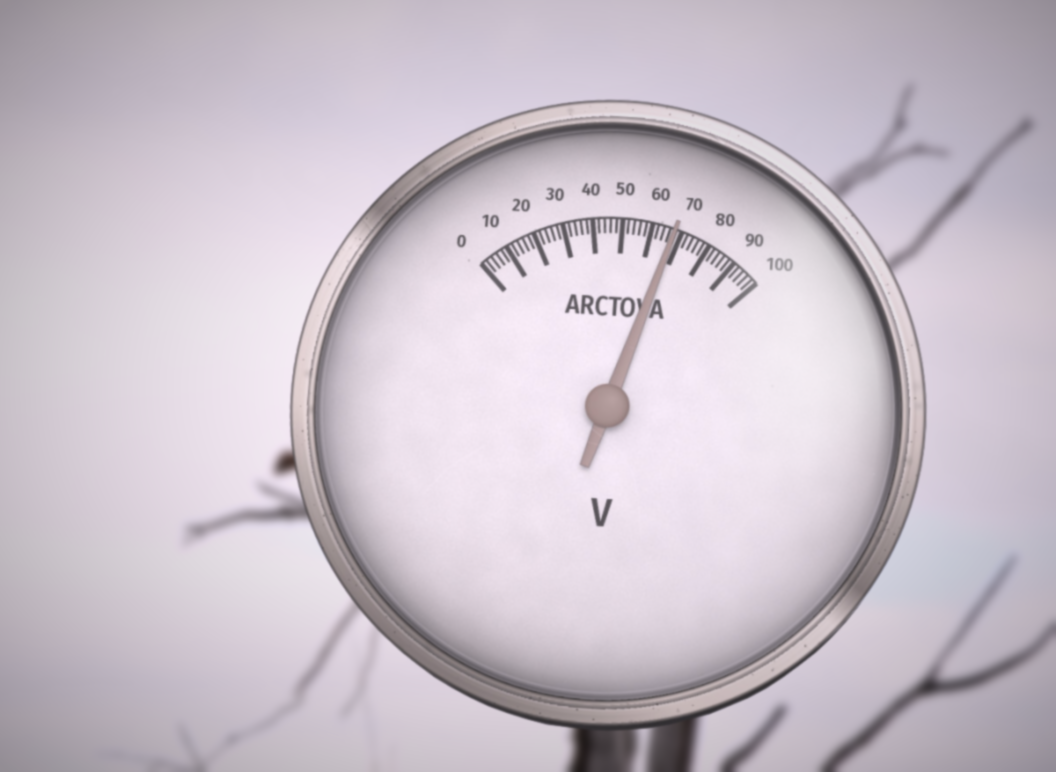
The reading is 68 V
